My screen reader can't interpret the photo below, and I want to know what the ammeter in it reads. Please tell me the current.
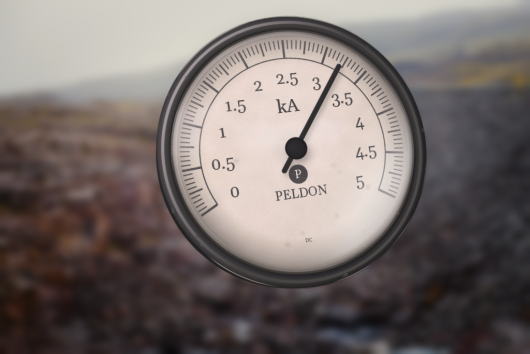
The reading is 3.2 kA
